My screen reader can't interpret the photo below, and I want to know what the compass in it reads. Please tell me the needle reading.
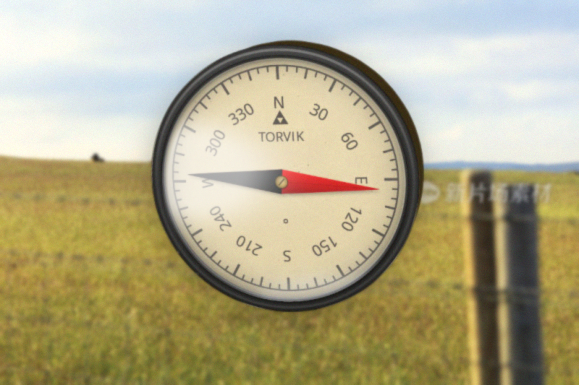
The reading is 95 °
